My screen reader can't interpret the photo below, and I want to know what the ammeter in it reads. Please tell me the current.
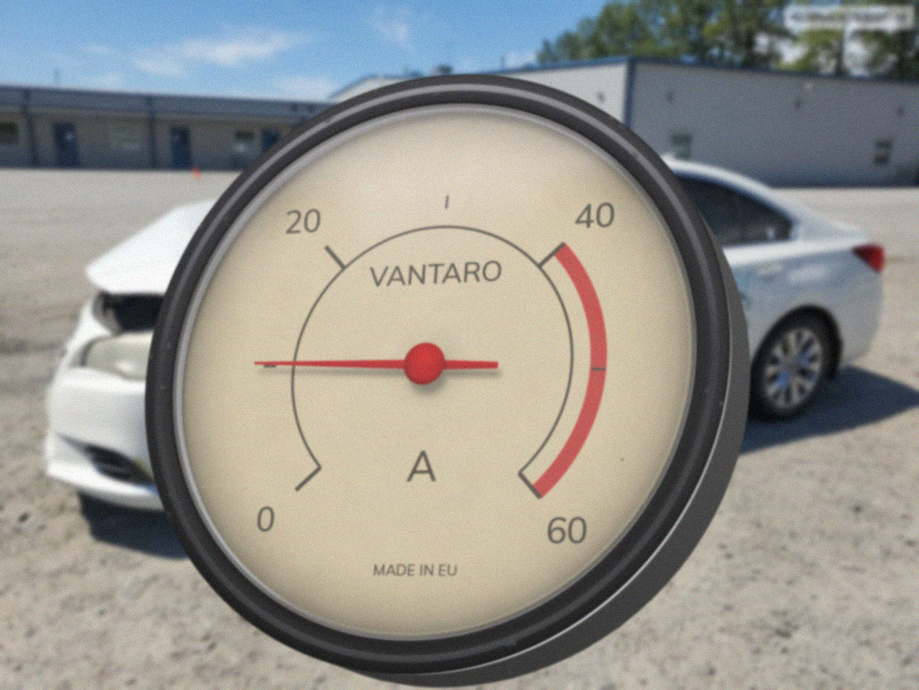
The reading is 10 A
